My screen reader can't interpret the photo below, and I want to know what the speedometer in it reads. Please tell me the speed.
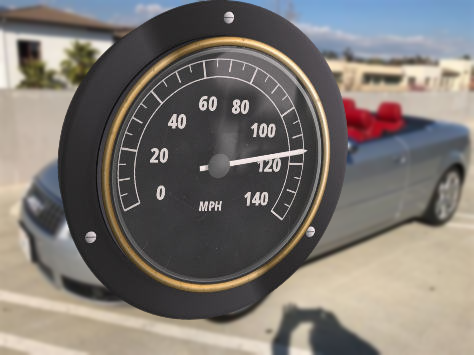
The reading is 115 mph
